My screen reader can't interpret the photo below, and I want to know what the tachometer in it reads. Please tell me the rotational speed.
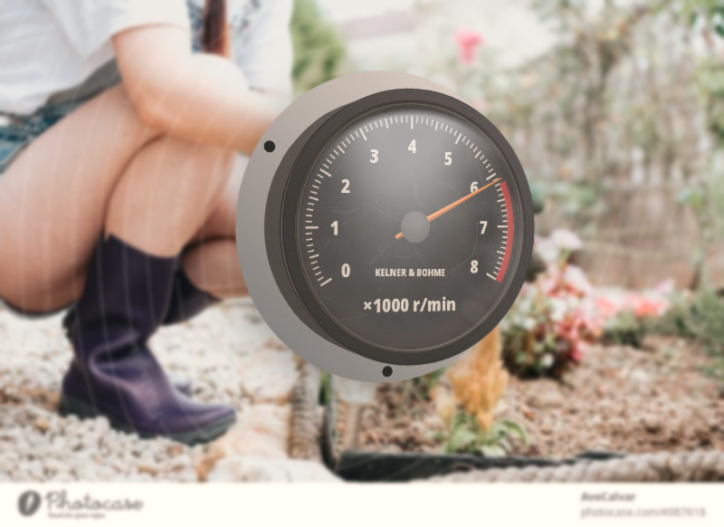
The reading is 6100 rpm
